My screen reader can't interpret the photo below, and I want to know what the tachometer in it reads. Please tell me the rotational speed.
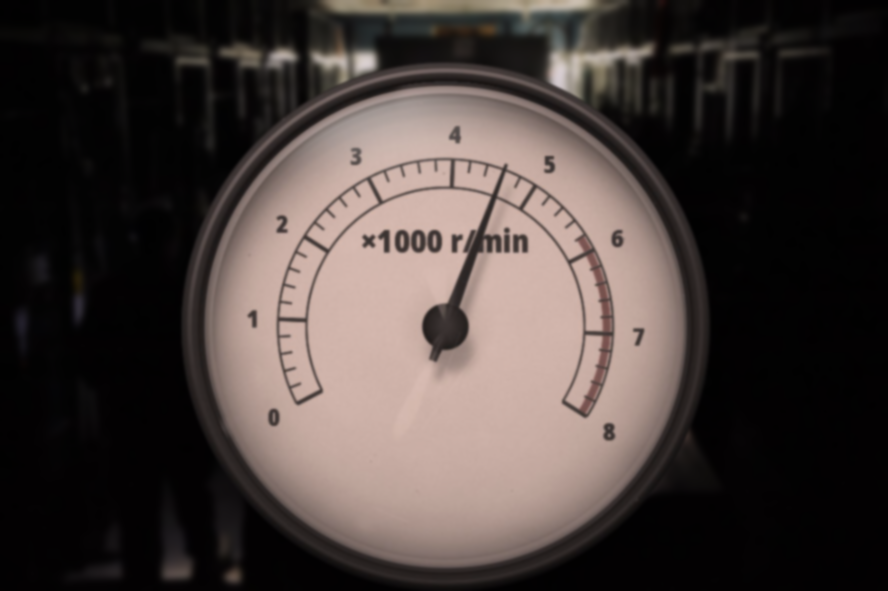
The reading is 4600 rpm
